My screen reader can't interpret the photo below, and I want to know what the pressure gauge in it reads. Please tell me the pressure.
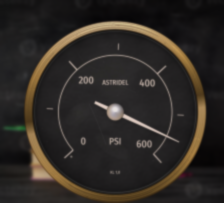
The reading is 550 psi
